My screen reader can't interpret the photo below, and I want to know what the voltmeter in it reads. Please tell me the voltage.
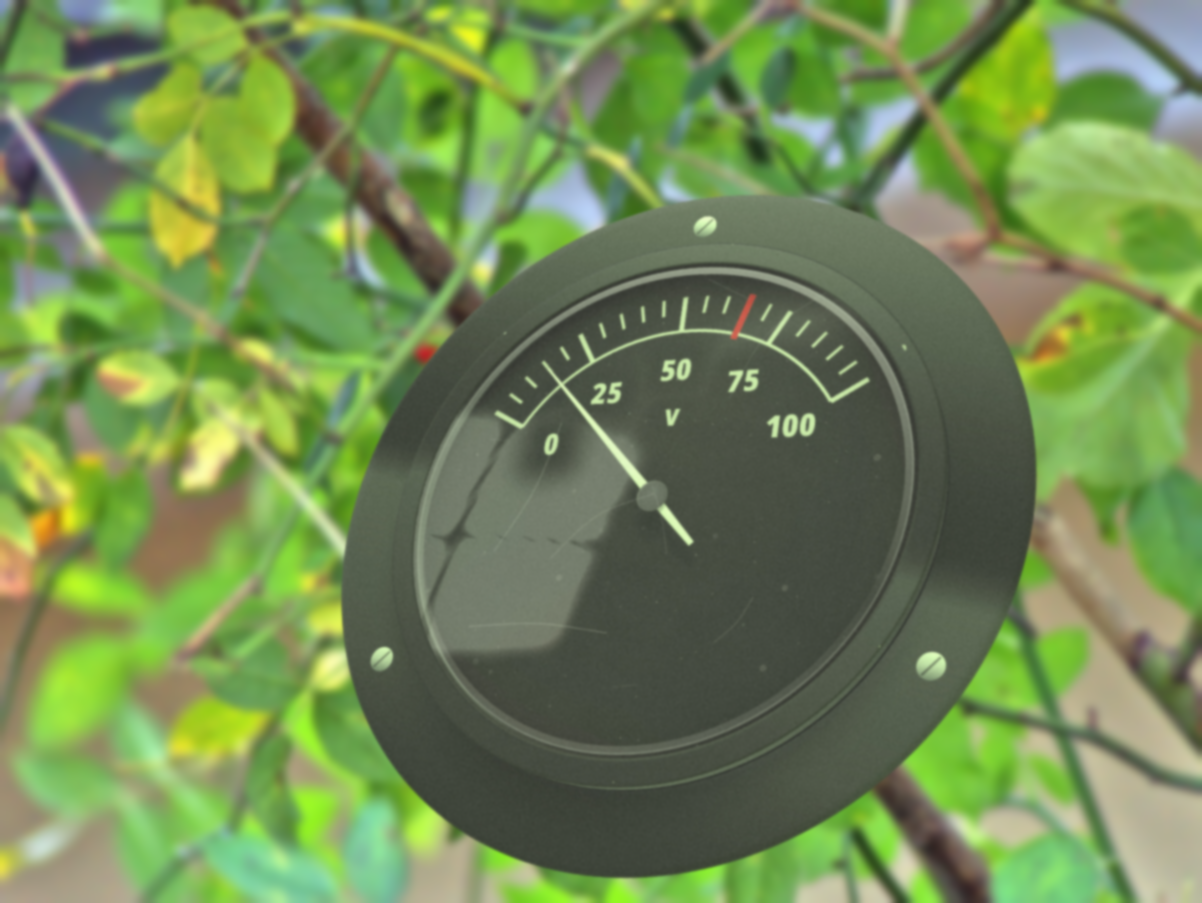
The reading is 15 V
